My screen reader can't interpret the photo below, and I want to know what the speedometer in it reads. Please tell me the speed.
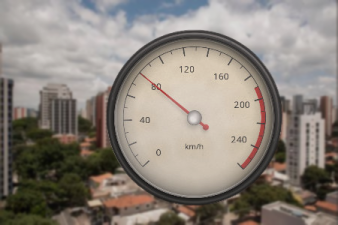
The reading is 80 km/h
